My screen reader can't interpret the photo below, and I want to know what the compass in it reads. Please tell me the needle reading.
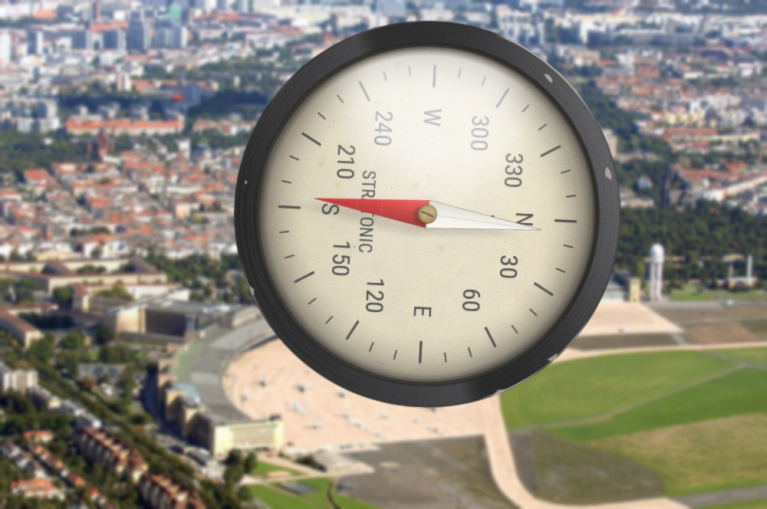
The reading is 185 °
